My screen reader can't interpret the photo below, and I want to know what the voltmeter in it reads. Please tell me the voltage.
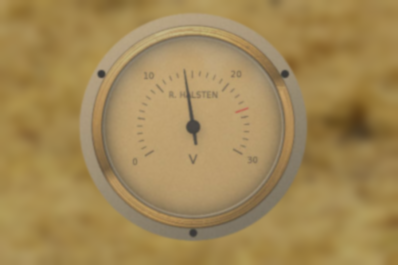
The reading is 14 V
